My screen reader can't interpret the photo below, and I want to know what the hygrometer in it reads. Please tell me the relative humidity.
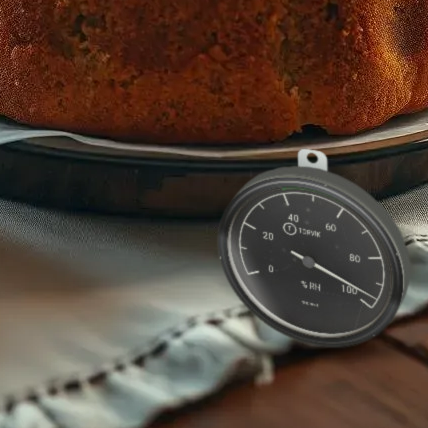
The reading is 95 %
